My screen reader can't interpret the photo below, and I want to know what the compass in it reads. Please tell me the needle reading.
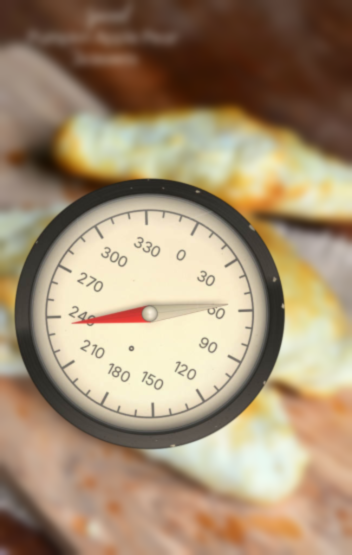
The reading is 235 °
